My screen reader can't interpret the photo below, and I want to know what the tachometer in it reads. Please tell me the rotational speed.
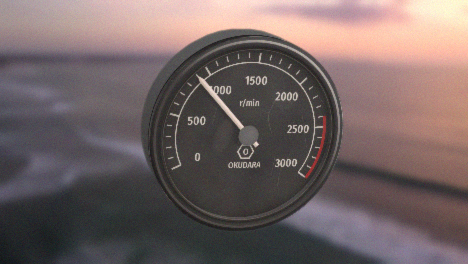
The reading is 900 rpm
